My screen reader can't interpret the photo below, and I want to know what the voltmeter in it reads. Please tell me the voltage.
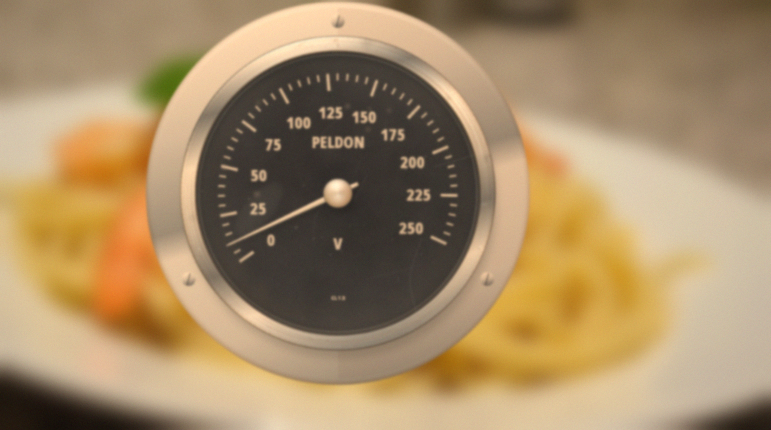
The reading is 10 V
